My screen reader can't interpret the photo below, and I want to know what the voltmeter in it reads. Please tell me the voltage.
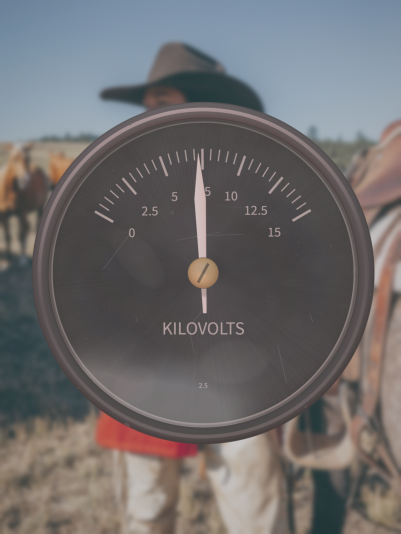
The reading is 7.25 kV
